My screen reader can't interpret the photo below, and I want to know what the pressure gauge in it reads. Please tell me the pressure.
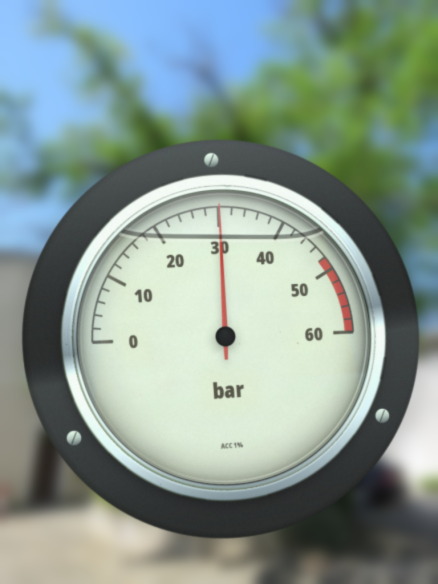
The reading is 30 bar
